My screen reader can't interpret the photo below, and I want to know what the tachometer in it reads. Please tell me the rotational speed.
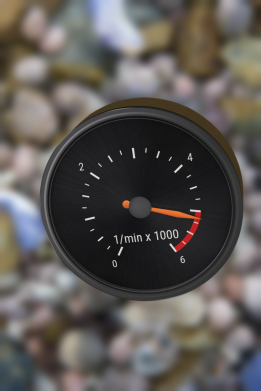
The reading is 5125 rpm
